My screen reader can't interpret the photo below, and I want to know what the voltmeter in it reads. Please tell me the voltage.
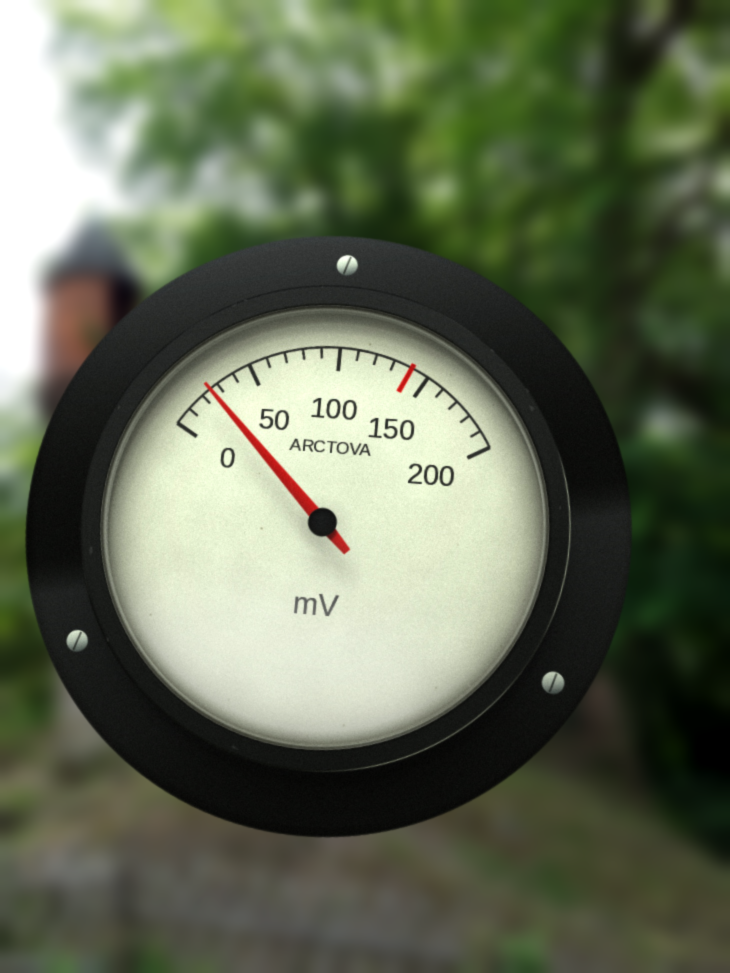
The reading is 25 mV
